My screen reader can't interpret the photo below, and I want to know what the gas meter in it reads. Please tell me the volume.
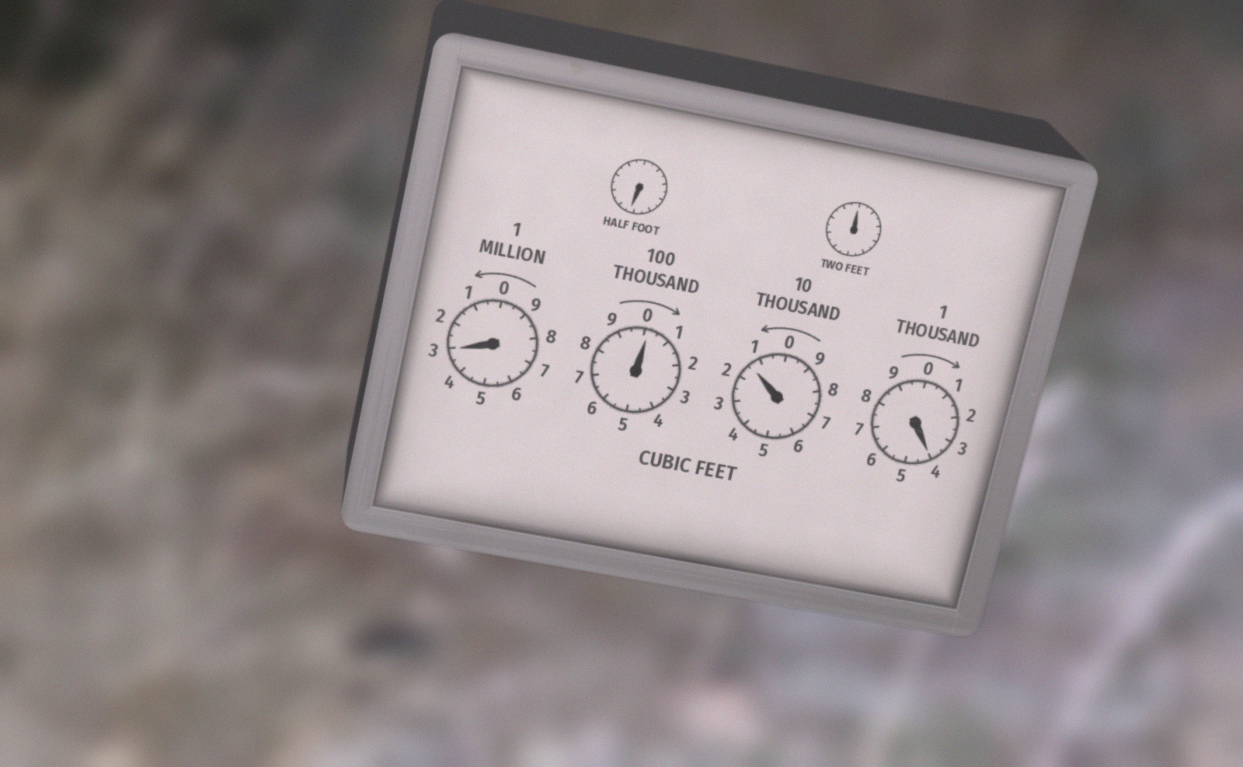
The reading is 301400 ft³
